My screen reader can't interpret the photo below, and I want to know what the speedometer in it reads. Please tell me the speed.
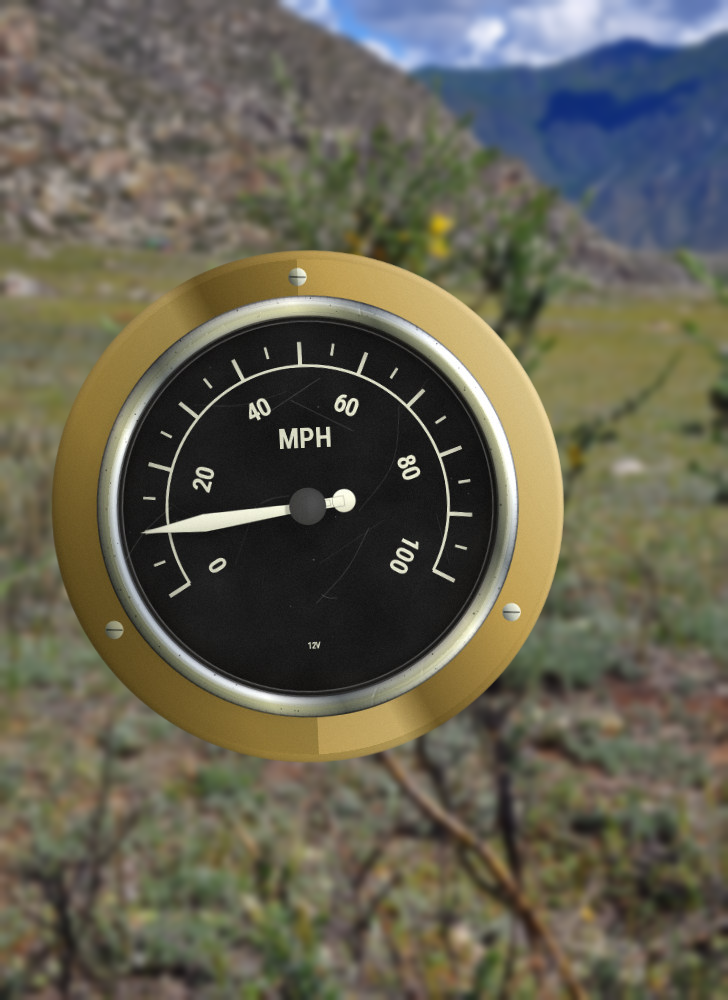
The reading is 10 mph
